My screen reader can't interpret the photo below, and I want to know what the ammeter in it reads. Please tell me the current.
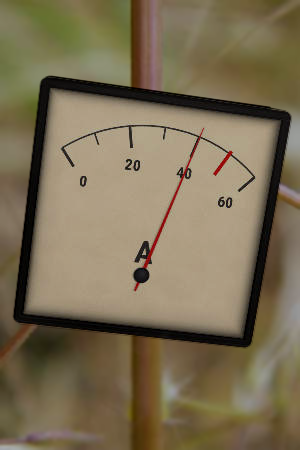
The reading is 40 A
